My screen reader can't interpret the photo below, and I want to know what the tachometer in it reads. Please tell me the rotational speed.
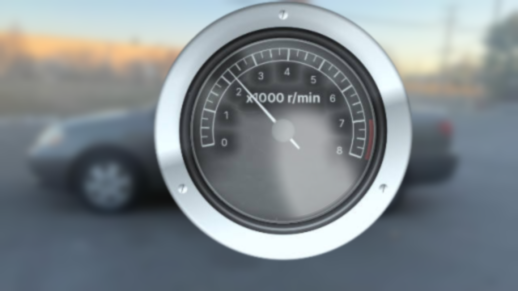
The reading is 2250 rpm
